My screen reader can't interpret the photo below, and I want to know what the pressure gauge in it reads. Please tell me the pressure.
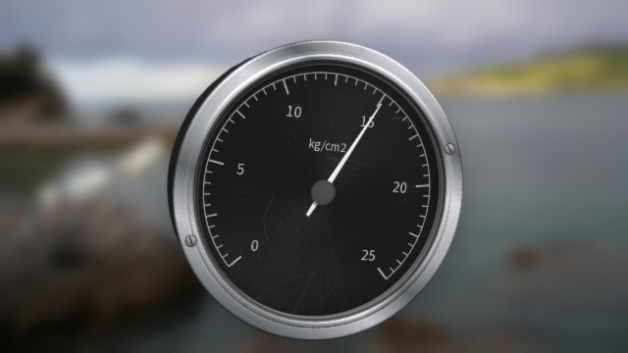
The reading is 15 kg/cm²
